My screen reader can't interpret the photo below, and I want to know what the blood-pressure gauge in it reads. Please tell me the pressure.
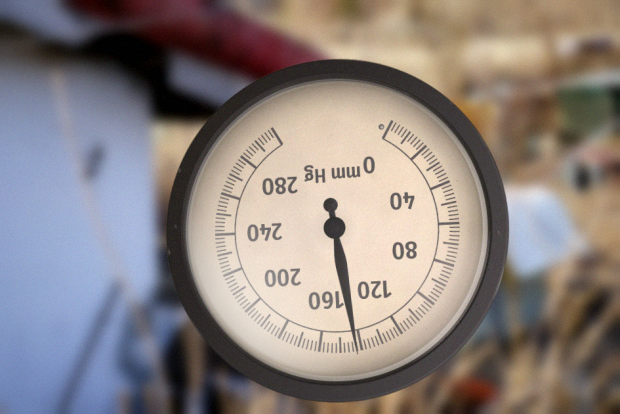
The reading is 142 mmHg
